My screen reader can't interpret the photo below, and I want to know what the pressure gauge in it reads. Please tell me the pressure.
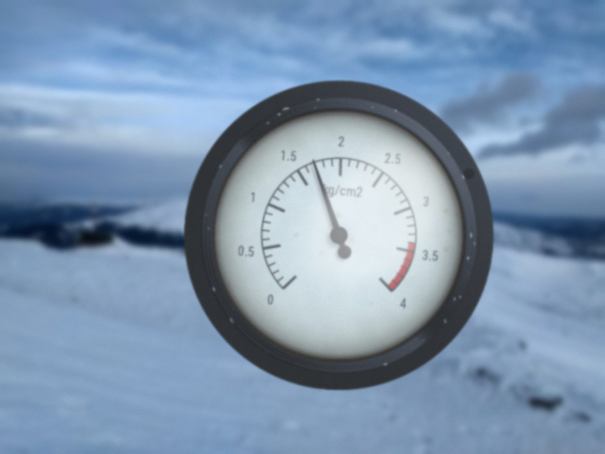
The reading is 1.7 kg/cm²
